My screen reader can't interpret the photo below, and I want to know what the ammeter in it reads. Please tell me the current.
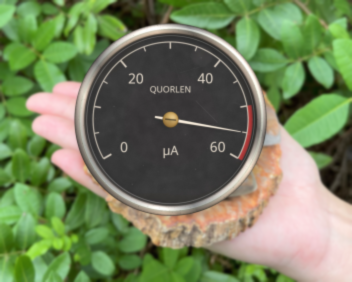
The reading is 55 µA
